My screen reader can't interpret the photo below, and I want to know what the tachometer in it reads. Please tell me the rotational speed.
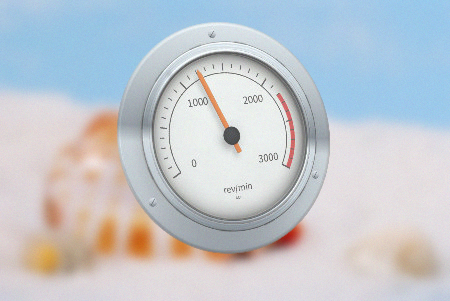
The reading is 1200 rpm
